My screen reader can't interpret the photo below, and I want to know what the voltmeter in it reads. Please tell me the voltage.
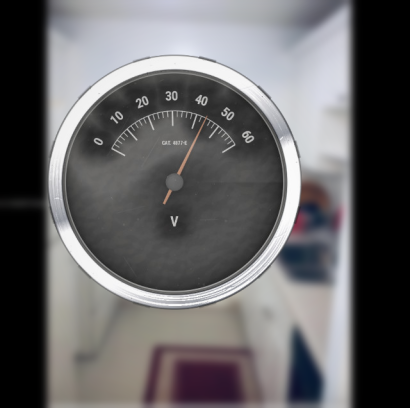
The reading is 44 V
